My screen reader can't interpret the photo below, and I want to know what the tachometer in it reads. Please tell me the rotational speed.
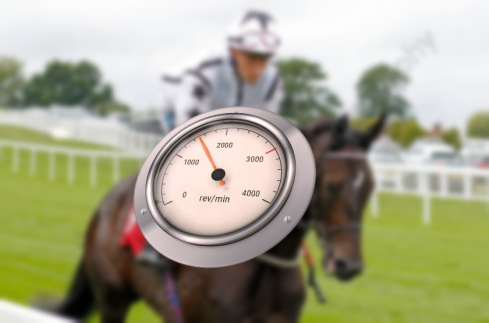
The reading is 1500 rpm
